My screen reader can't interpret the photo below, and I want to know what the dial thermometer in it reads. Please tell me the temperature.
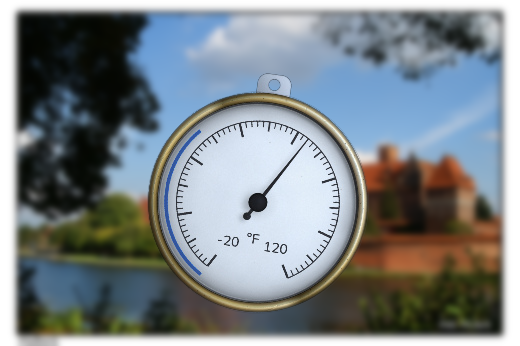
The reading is 64 °F
